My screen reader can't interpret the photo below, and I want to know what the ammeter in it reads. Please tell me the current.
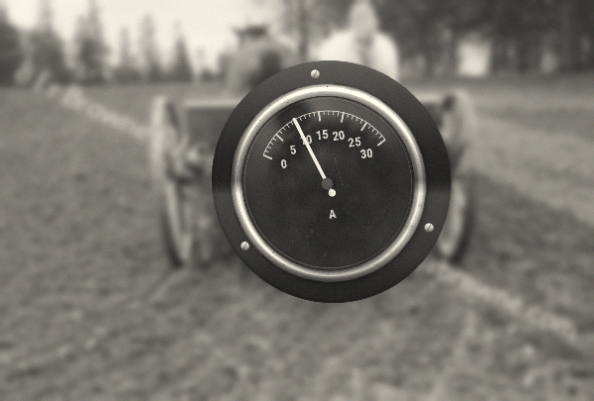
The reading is 10 A
